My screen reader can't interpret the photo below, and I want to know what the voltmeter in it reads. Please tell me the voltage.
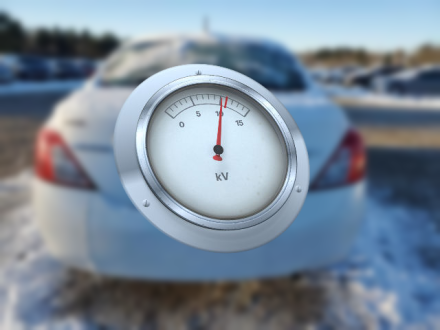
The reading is 10 kV
